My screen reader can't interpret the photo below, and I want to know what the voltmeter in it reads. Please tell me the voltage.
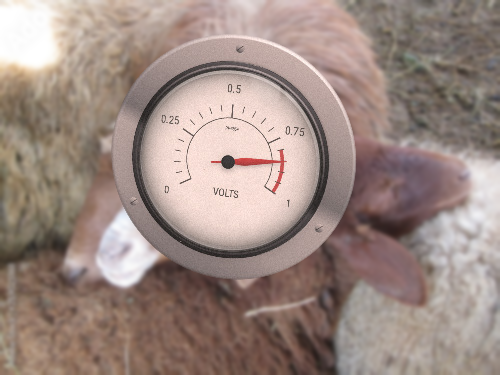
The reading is 0.85 V
